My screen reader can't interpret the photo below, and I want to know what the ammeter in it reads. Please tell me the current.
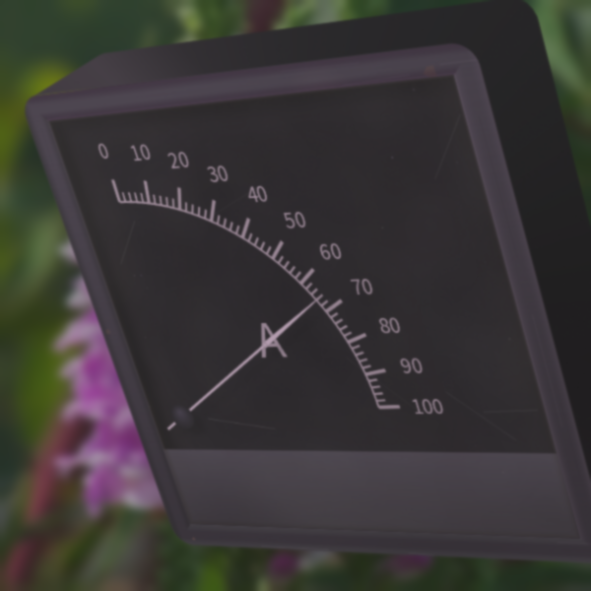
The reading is 66 A
